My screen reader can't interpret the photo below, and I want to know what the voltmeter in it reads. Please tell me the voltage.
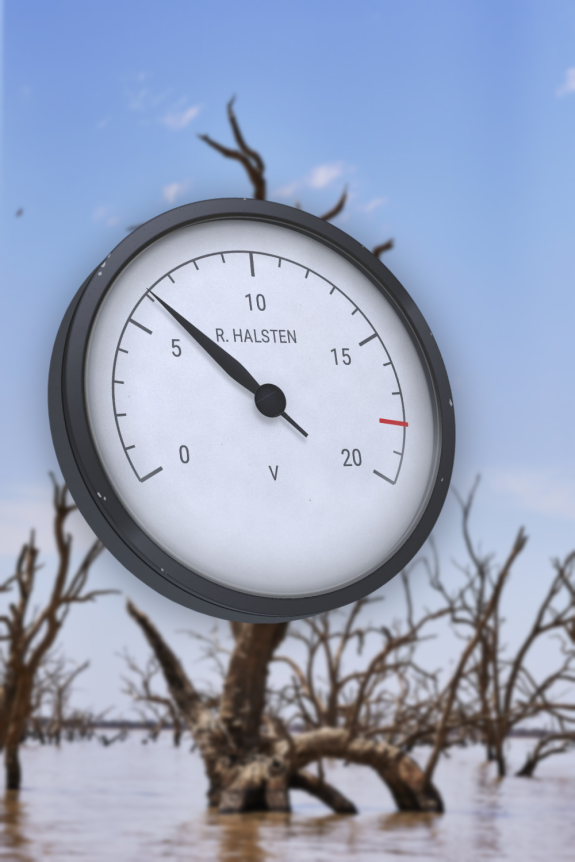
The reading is 6 V
